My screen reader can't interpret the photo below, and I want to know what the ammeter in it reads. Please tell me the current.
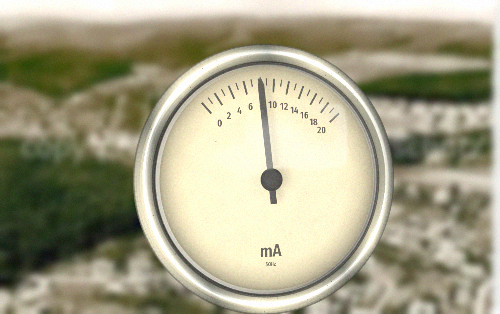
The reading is 8 mA
